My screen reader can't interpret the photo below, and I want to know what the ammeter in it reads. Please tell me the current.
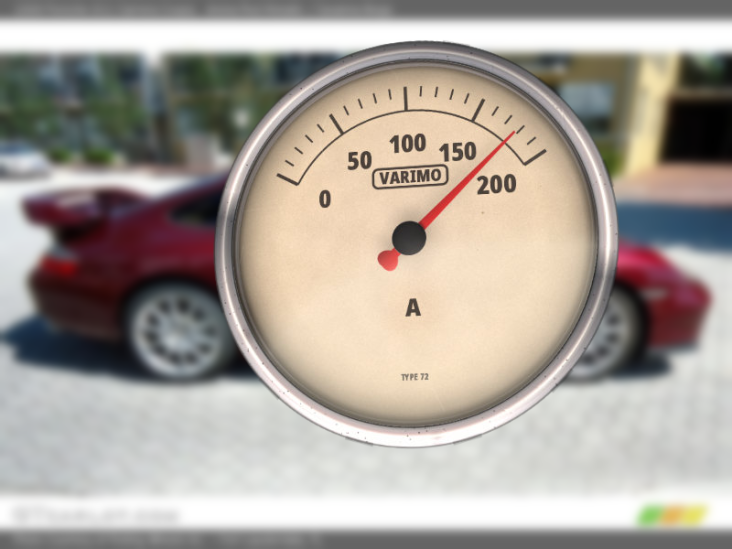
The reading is 180 A
